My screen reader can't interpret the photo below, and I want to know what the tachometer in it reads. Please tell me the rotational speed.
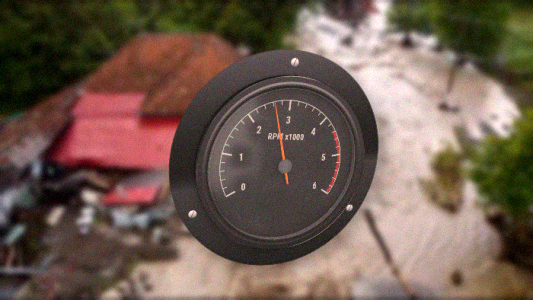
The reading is 2600 rpm
